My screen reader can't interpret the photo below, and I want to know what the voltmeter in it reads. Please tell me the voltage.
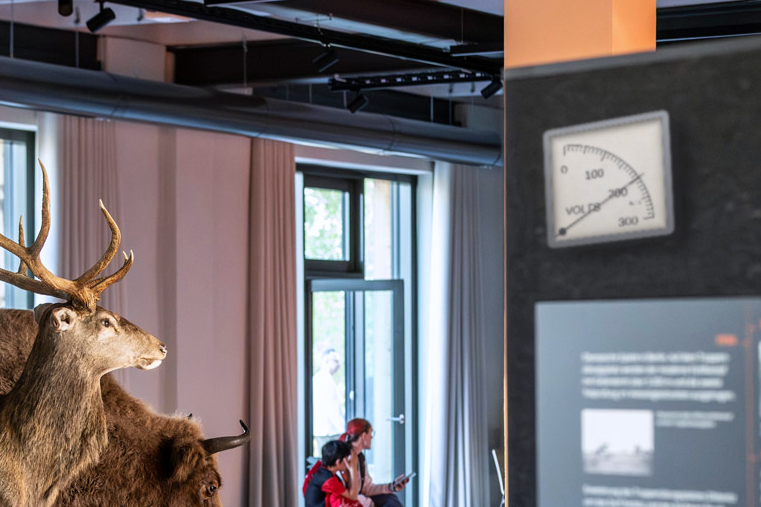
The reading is 200 V
